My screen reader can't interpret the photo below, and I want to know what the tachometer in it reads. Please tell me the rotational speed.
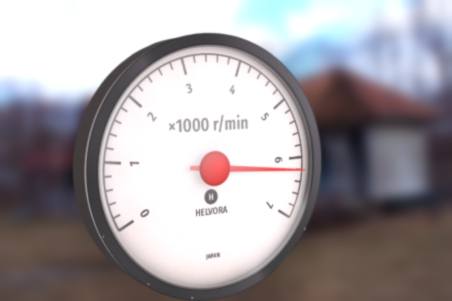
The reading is 6200 rpm
